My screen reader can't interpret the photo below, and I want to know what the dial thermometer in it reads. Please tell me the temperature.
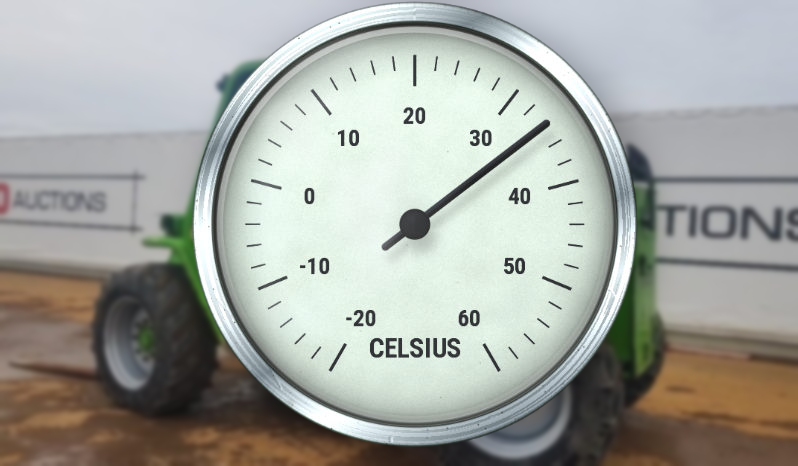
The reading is 34 °C
